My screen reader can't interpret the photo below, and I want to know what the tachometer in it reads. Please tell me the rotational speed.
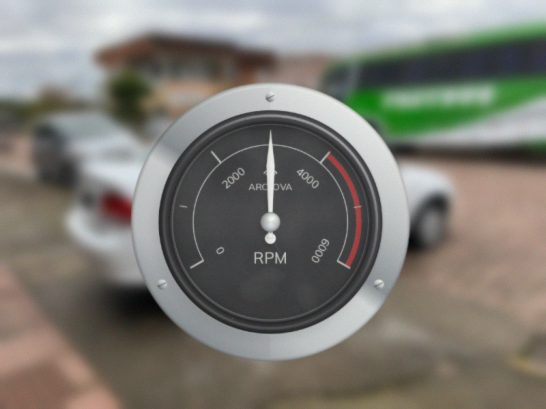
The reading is 3000 rpm
